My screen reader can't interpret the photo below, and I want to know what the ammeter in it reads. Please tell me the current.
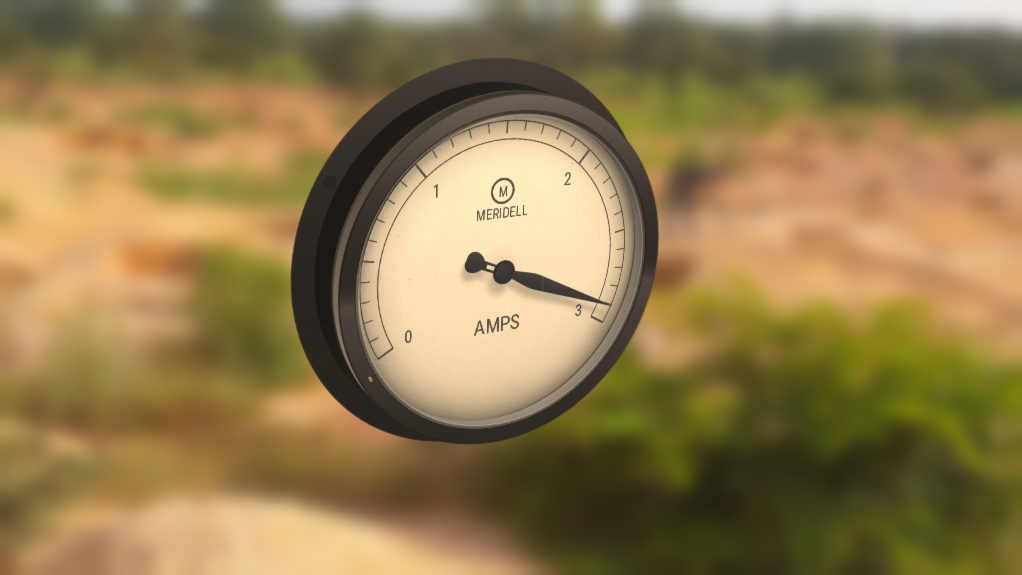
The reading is 2.9 A
